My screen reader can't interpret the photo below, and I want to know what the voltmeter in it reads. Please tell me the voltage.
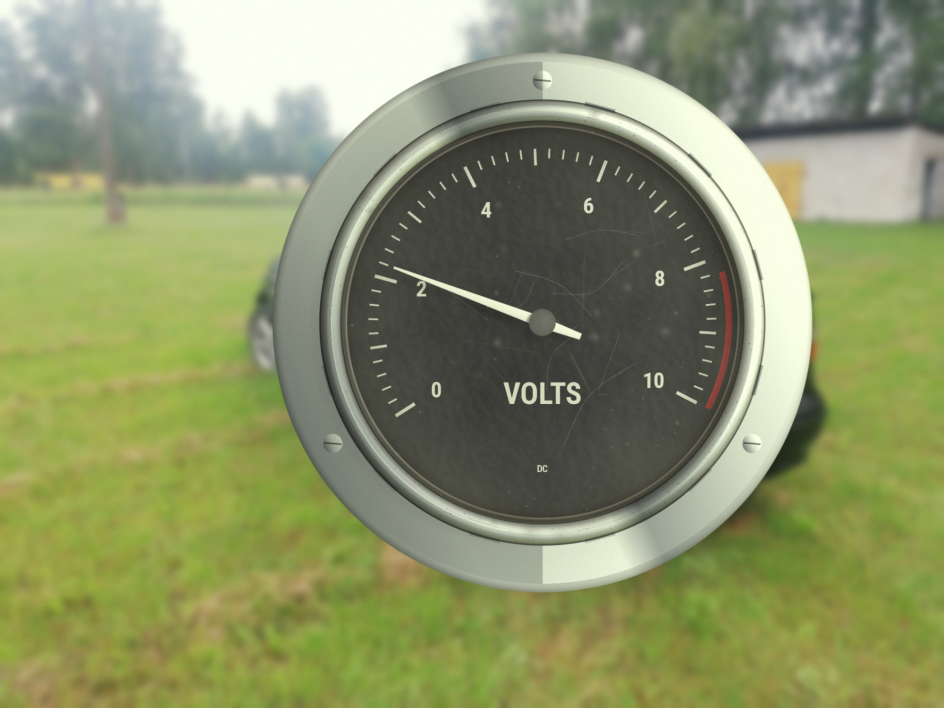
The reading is 2.2 V
